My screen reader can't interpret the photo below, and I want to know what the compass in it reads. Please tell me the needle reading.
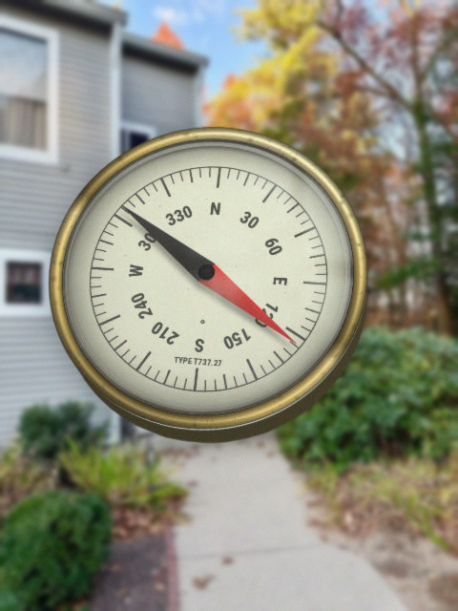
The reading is 125 °
